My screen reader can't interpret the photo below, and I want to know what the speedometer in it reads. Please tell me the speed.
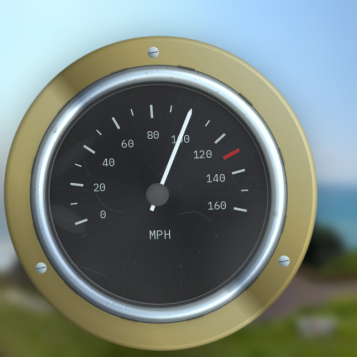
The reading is 100 mph
